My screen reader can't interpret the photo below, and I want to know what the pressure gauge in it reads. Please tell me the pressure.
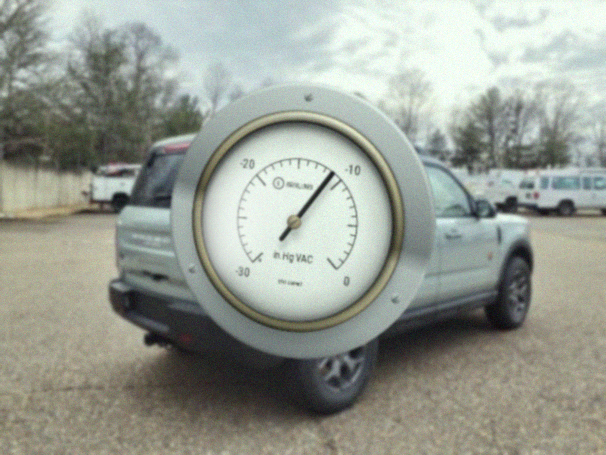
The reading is -11 inHg
